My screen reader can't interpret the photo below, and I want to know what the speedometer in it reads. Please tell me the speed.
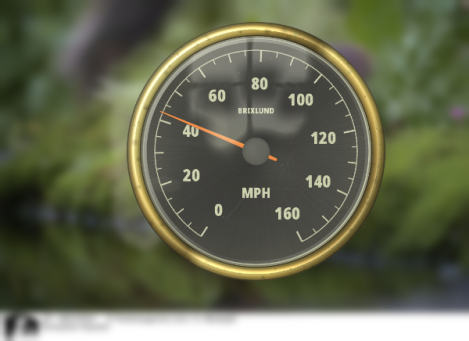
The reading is 42.5 mph
